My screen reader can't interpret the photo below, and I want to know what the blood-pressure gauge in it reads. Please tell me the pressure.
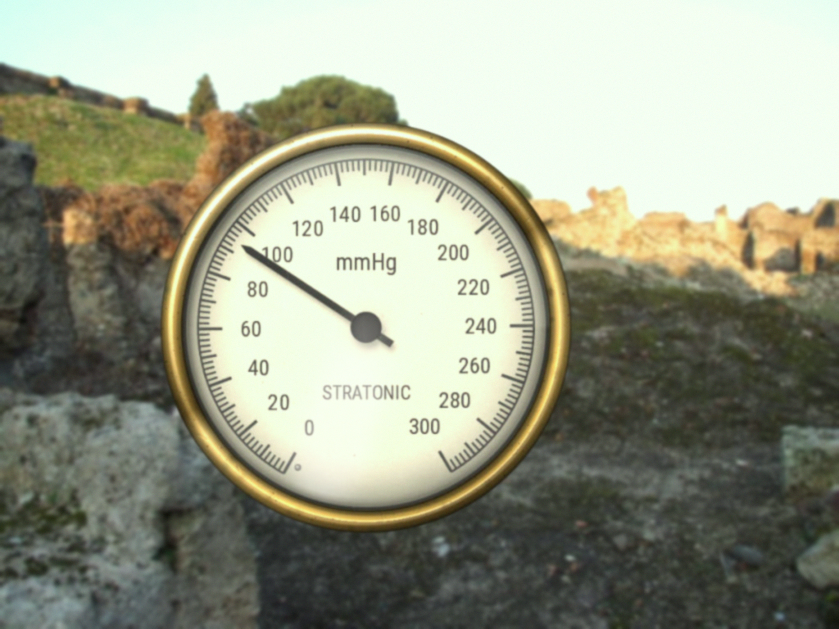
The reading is 94 mmHg
